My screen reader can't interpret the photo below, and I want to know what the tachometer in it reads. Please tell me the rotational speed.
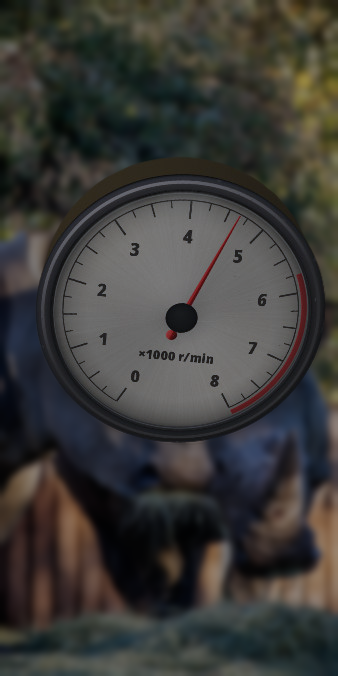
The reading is 4625 rpm
